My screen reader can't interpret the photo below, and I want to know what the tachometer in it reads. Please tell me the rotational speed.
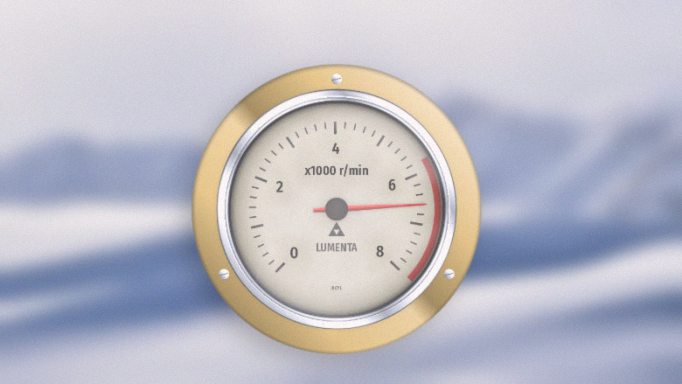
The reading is 6600 rpm
